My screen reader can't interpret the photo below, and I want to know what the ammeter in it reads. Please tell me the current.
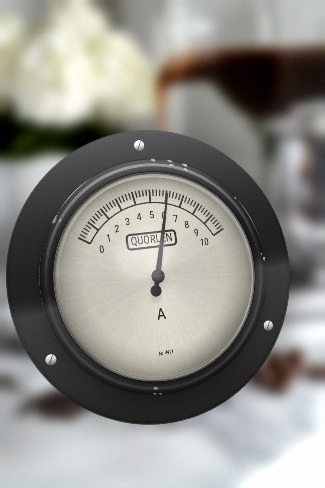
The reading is 6 A
